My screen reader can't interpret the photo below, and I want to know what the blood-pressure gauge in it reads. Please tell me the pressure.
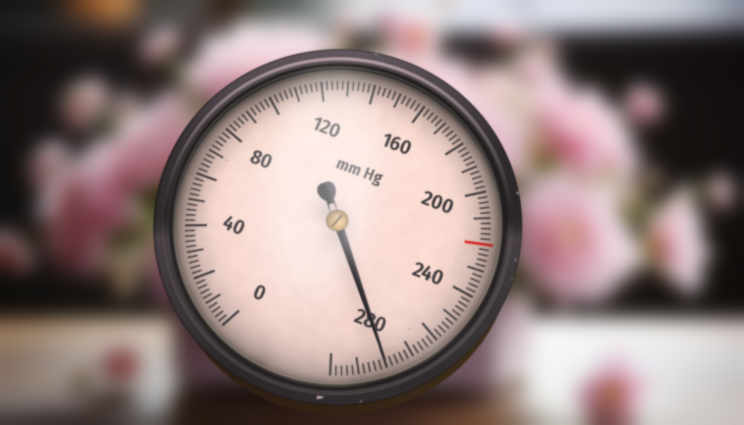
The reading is 280 mmHg
